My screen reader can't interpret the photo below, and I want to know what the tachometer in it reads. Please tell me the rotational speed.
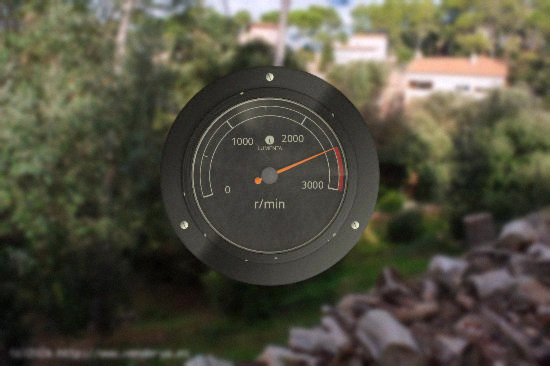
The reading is 2500 rpm
